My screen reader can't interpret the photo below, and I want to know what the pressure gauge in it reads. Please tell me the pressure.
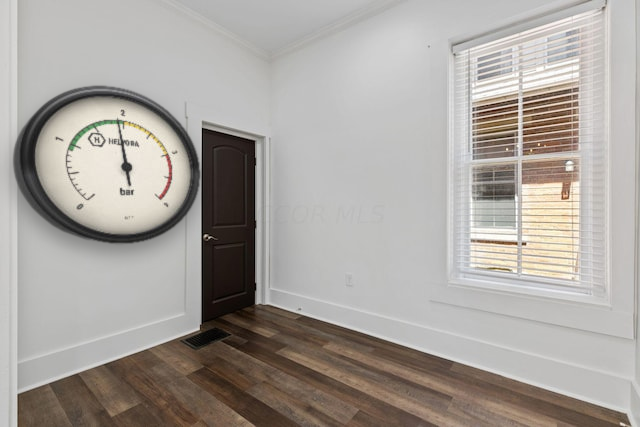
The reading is 1.9 bar
